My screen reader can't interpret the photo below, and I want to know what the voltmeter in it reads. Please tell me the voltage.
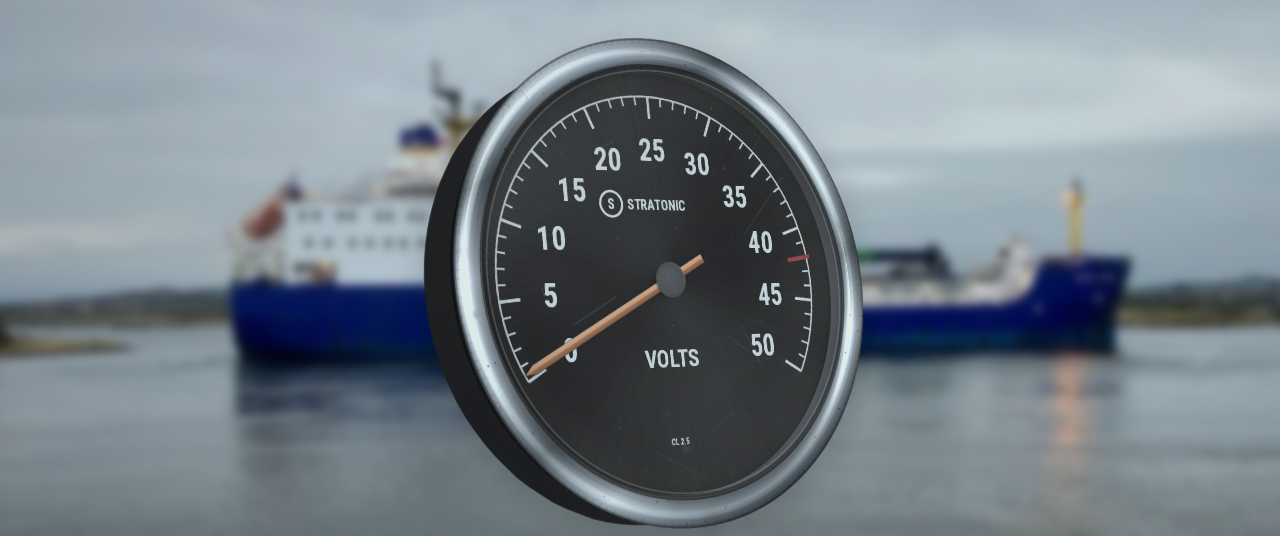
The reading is 0.5 V
